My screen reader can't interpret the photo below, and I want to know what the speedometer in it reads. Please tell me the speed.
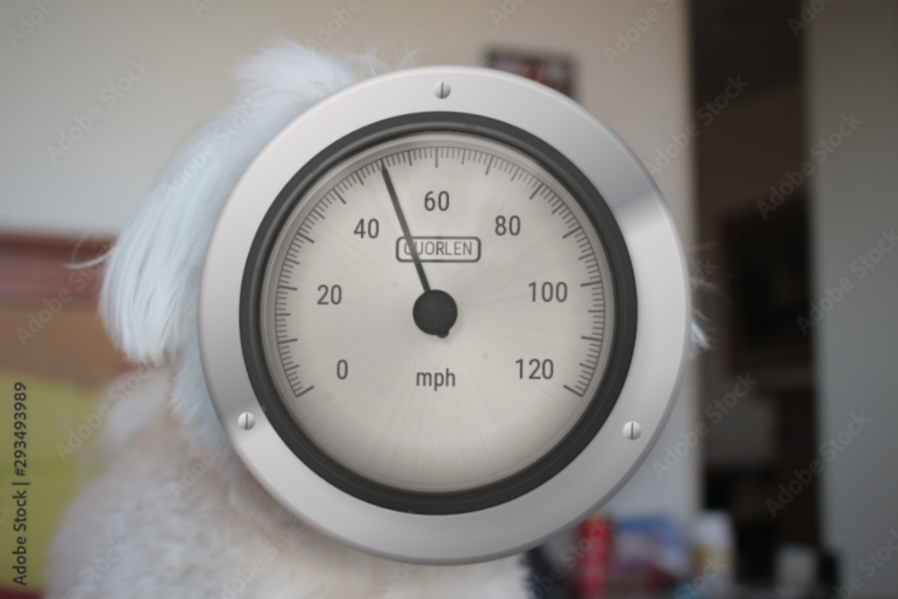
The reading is 50 mph
